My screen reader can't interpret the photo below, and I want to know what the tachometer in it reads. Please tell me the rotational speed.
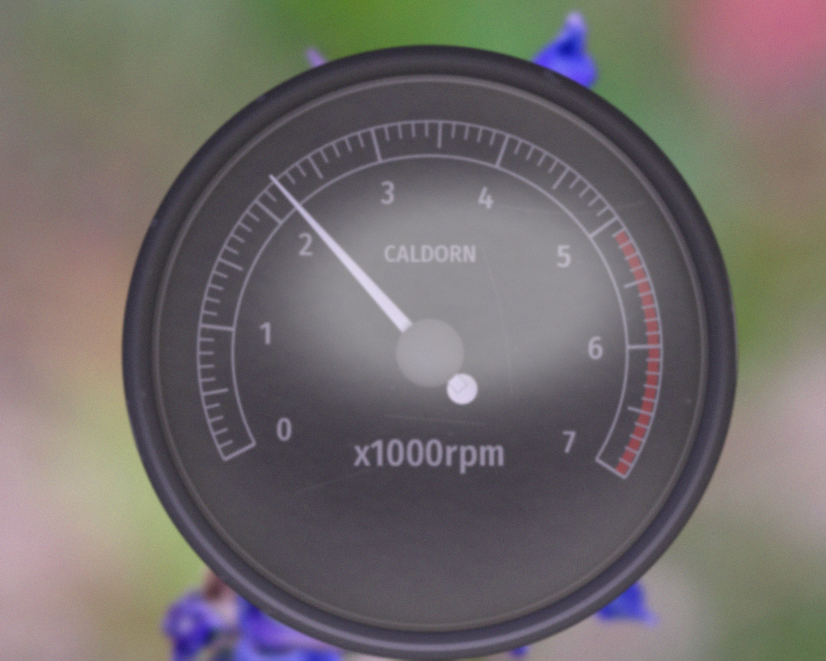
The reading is 2200 rpm
